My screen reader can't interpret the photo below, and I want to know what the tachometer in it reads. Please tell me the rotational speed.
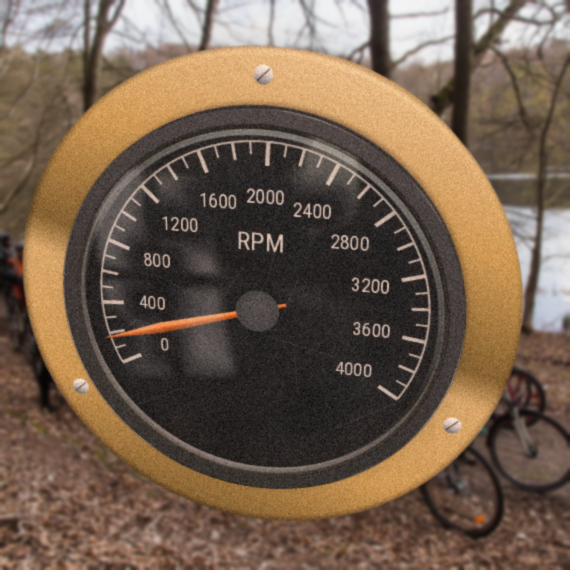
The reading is 200 rpm
